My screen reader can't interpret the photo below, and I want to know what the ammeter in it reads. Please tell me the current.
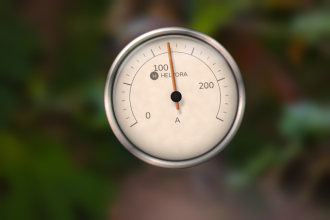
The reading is 120 A
